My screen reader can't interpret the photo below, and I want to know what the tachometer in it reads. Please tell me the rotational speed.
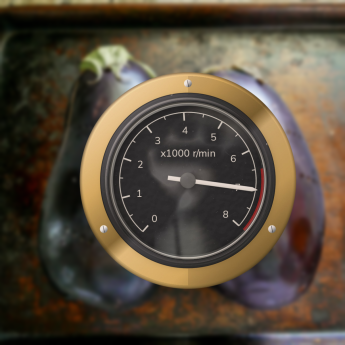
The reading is 7000 rpm
